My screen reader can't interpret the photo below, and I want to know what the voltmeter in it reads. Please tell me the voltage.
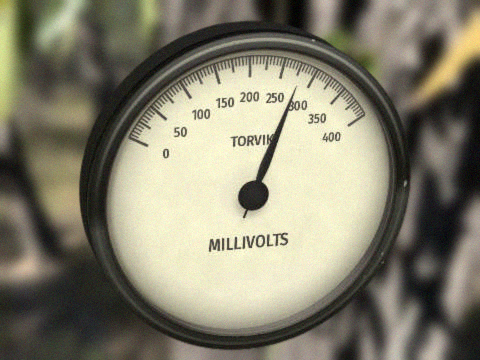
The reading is 275 mV
